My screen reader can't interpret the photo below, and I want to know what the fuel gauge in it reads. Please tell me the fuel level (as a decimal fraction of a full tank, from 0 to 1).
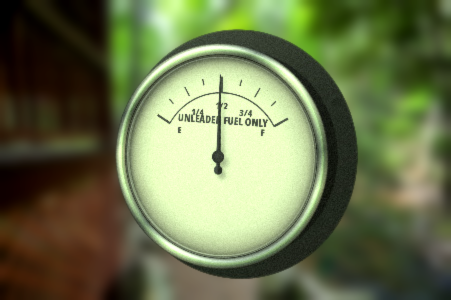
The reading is 0.5
